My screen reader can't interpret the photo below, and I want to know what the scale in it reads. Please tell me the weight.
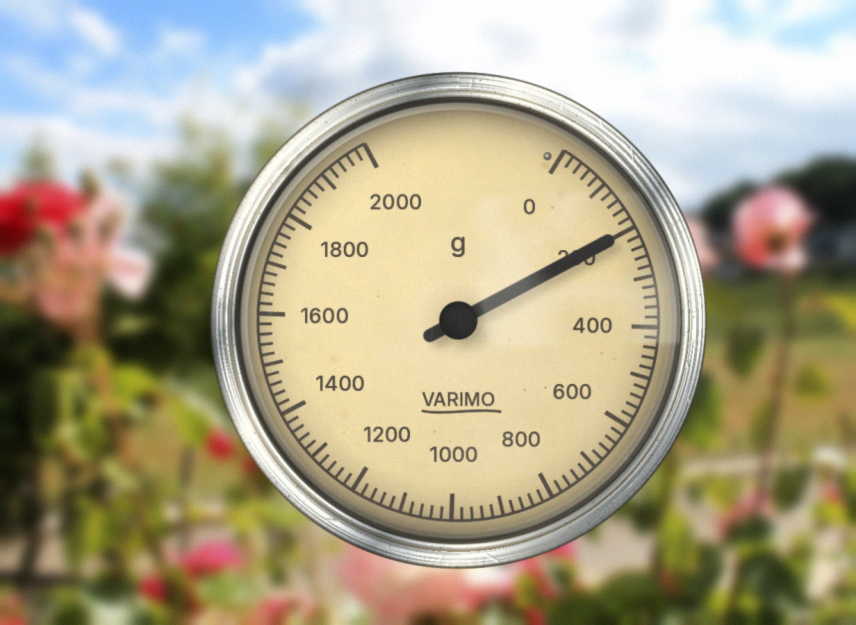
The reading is 200 g
